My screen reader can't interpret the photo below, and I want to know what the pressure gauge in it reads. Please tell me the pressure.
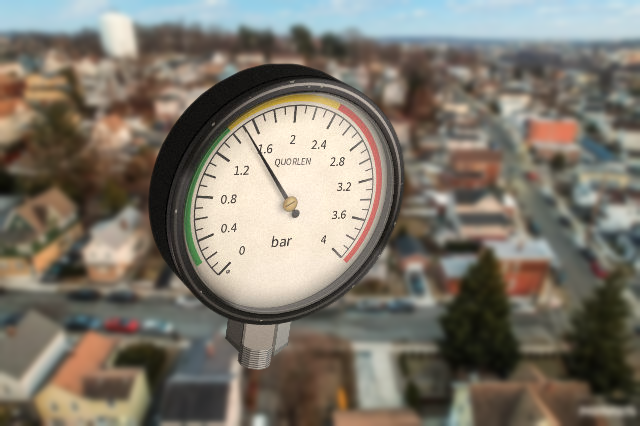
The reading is 1.5 bar
